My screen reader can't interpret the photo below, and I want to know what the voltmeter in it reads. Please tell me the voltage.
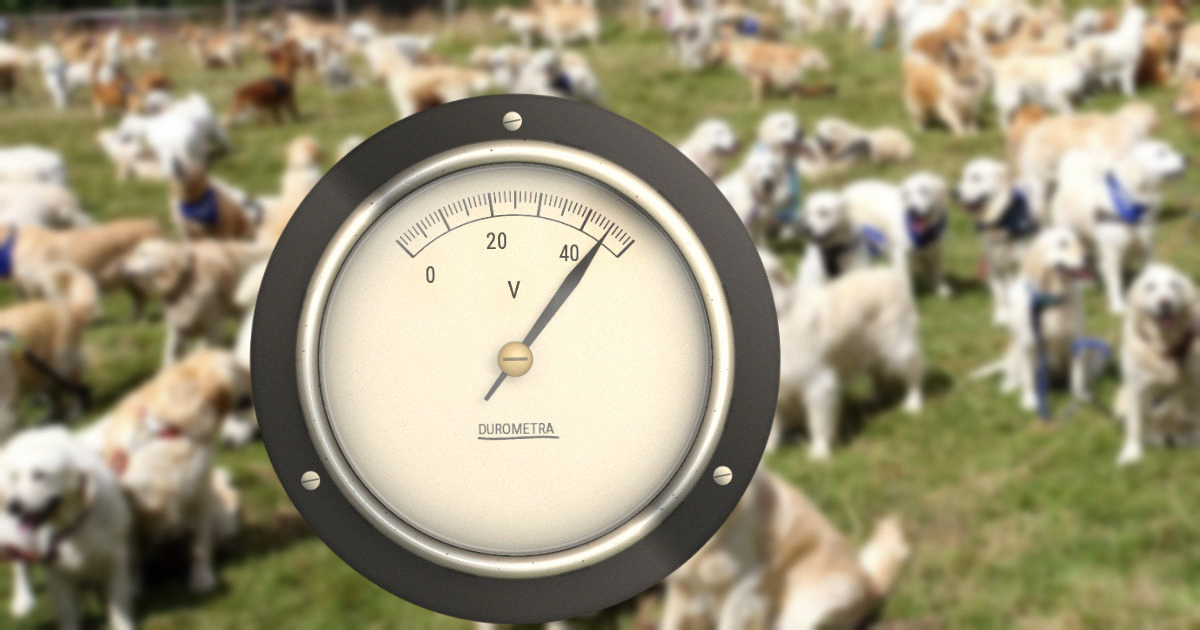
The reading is 45 V
